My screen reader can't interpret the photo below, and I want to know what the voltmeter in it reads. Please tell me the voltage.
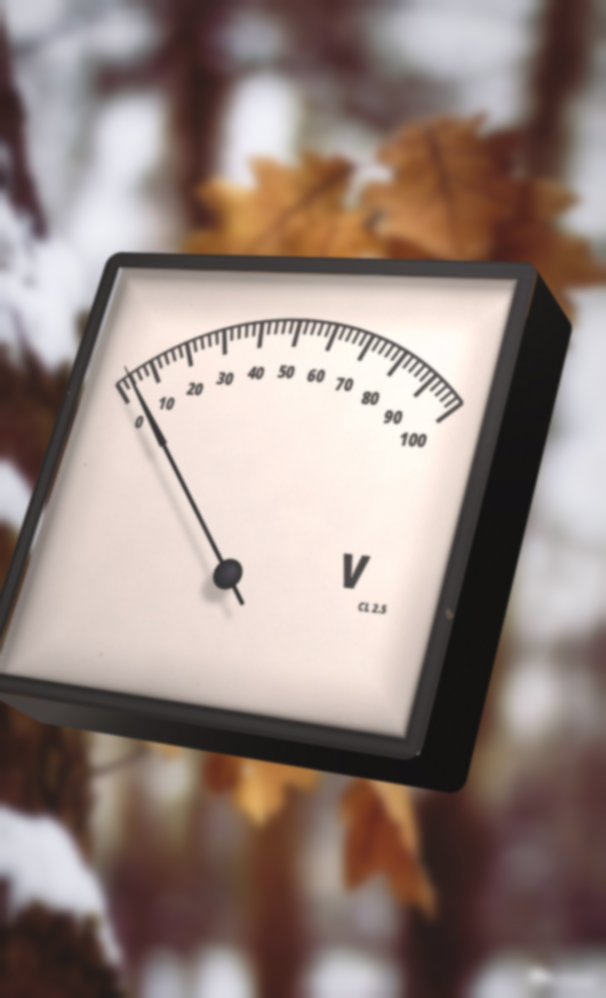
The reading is 4 V
